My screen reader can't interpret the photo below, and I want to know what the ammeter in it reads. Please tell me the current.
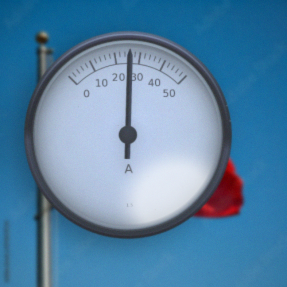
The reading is 26 A
